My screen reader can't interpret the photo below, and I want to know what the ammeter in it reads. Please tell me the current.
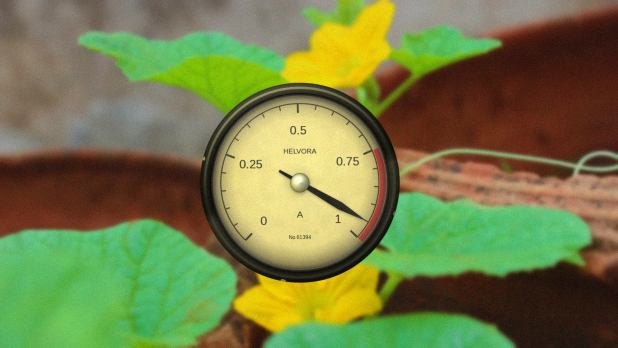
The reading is 0.95 A
